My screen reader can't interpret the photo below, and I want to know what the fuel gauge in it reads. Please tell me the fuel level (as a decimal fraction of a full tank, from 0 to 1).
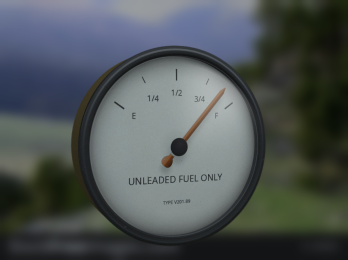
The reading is 0.875
